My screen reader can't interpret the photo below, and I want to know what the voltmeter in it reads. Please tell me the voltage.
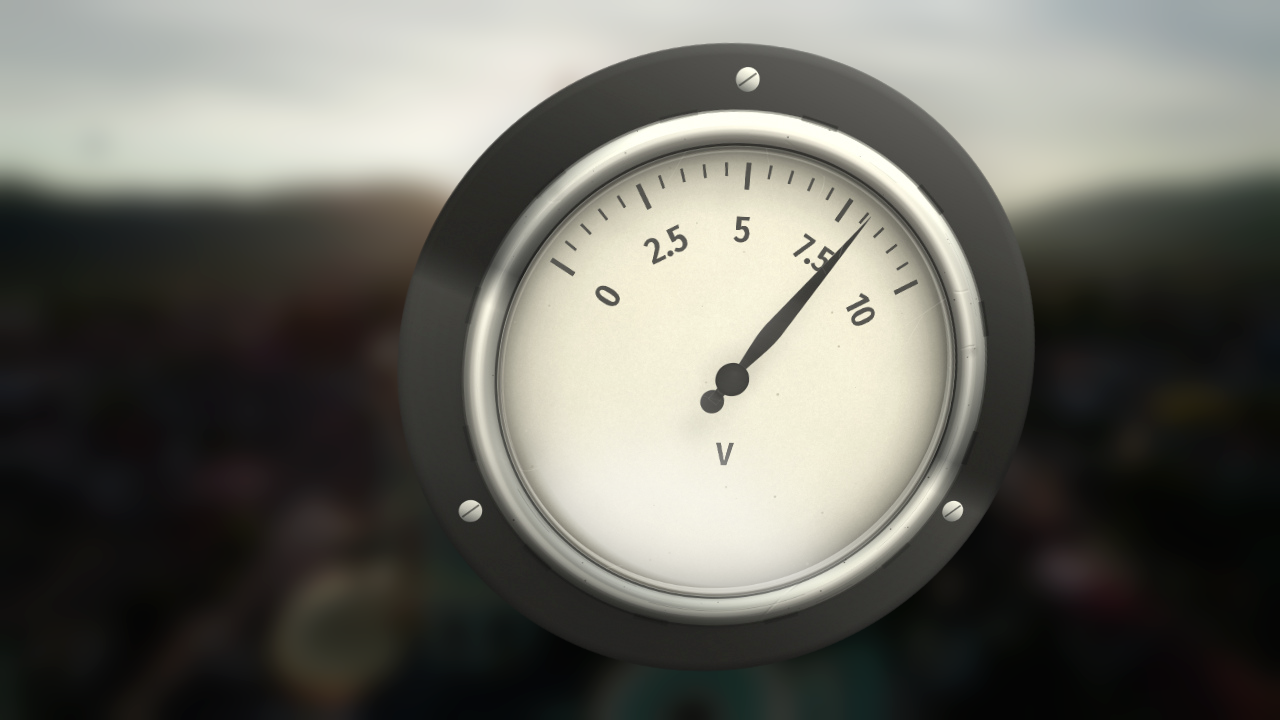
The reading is 8 V
